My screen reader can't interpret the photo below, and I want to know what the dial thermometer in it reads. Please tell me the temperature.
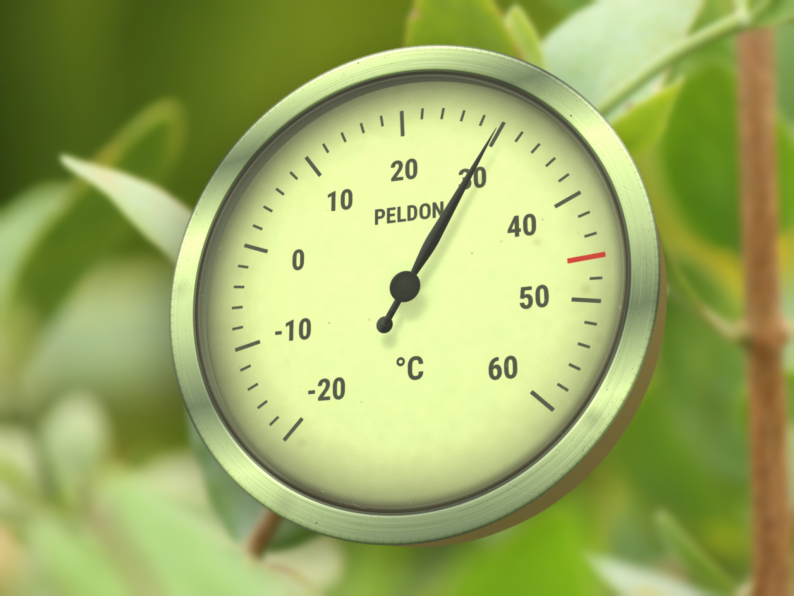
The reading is 30 °C
